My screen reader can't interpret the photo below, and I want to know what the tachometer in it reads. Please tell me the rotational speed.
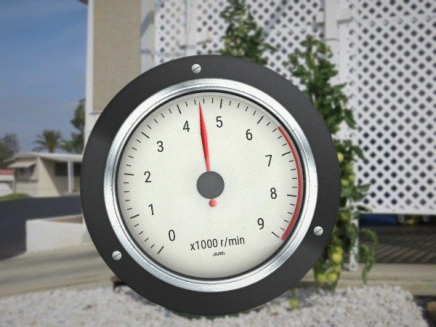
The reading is 4500 rpm
